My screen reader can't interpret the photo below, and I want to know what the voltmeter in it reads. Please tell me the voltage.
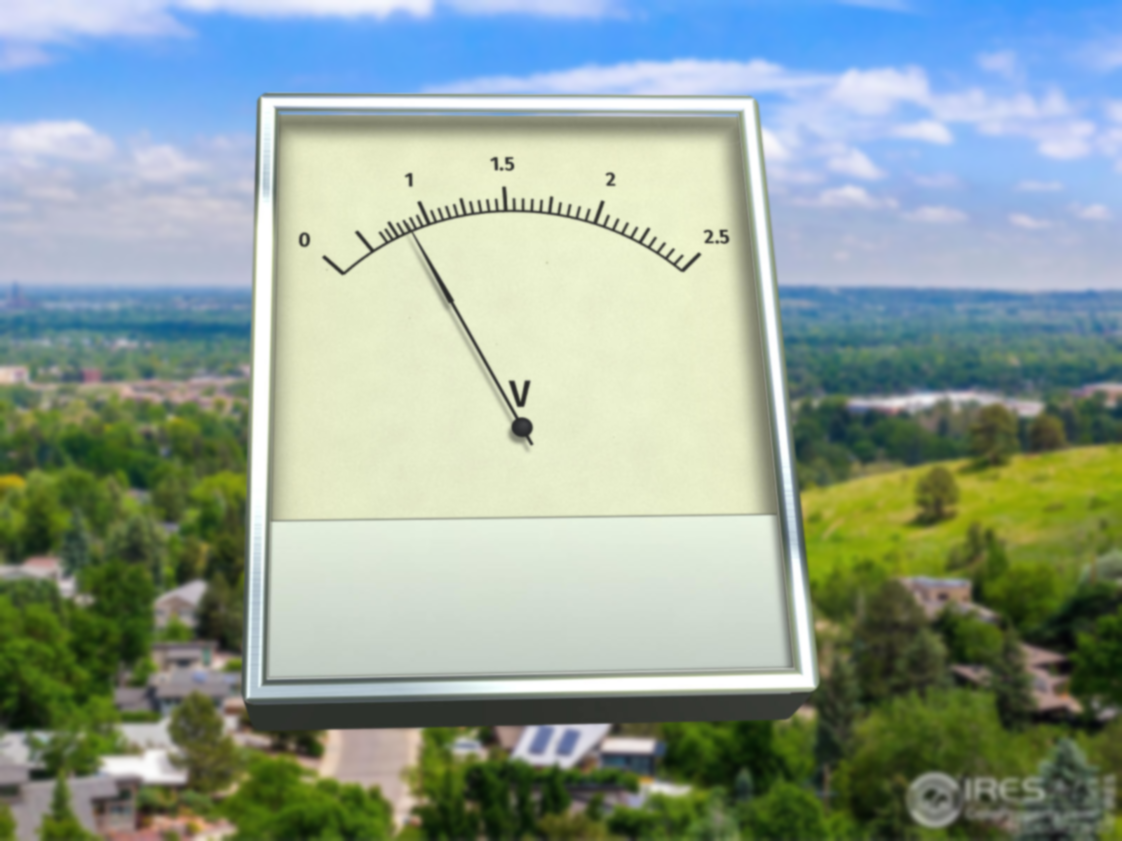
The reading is 0.85 V
